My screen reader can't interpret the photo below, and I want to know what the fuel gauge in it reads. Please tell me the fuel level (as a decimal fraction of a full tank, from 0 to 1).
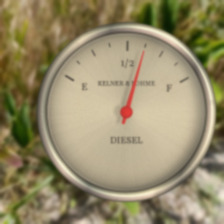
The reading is 0.625
